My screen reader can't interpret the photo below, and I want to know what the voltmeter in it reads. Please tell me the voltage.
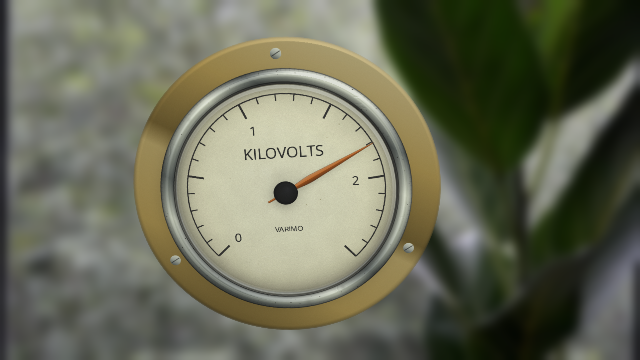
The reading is 1.8 kV
